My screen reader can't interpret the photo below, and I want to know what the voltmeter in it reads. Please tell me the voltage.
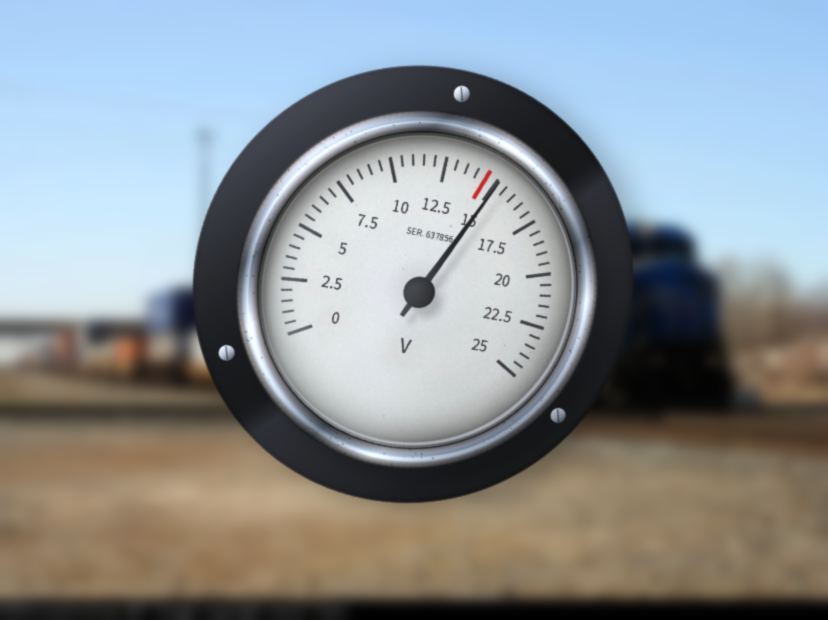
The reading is 15 V
